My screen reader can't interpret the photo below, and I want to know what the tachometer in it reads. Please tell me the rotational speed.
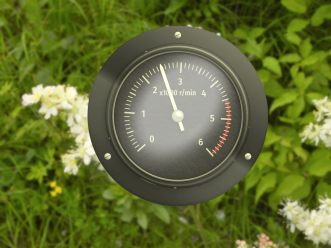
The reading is 2500 rpm
